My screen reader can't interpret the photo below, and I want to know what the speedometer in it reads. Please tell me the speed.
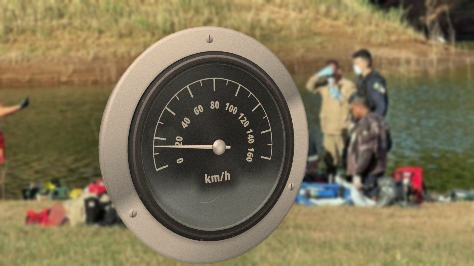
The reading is 15 km/h
